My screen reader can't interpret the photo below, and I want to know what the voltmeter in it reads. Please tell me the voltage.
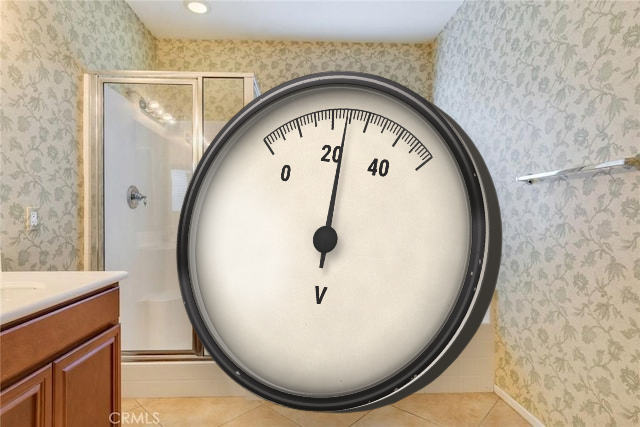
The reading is 25 V
